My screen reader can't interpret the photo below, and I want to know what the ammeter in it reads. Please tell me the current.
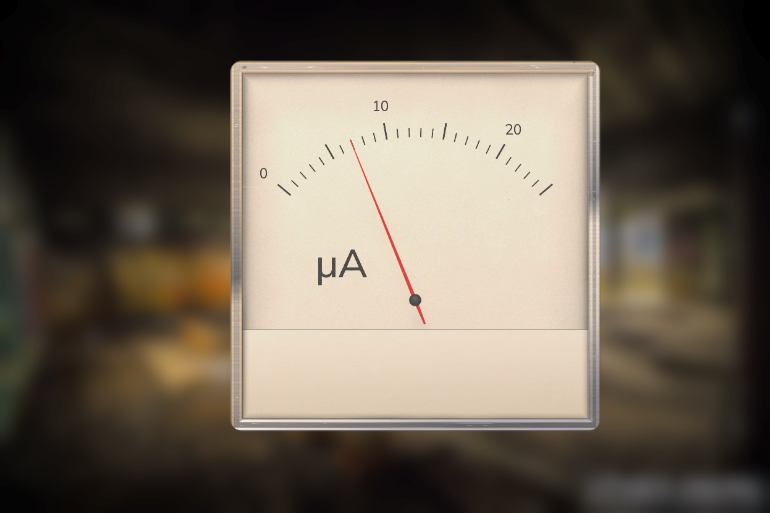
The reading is 7 µA
